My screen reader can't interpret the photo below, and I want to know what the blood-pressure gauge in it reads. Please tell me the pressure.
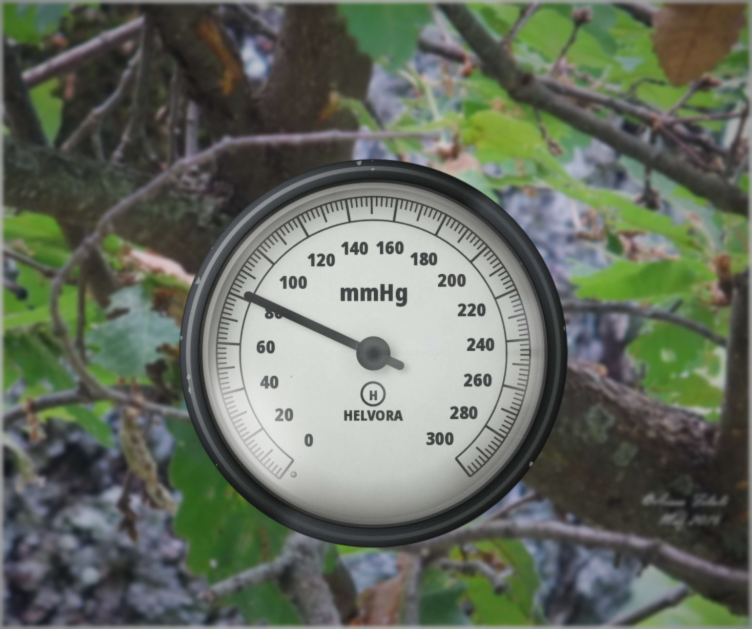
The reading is 82 mmHg
